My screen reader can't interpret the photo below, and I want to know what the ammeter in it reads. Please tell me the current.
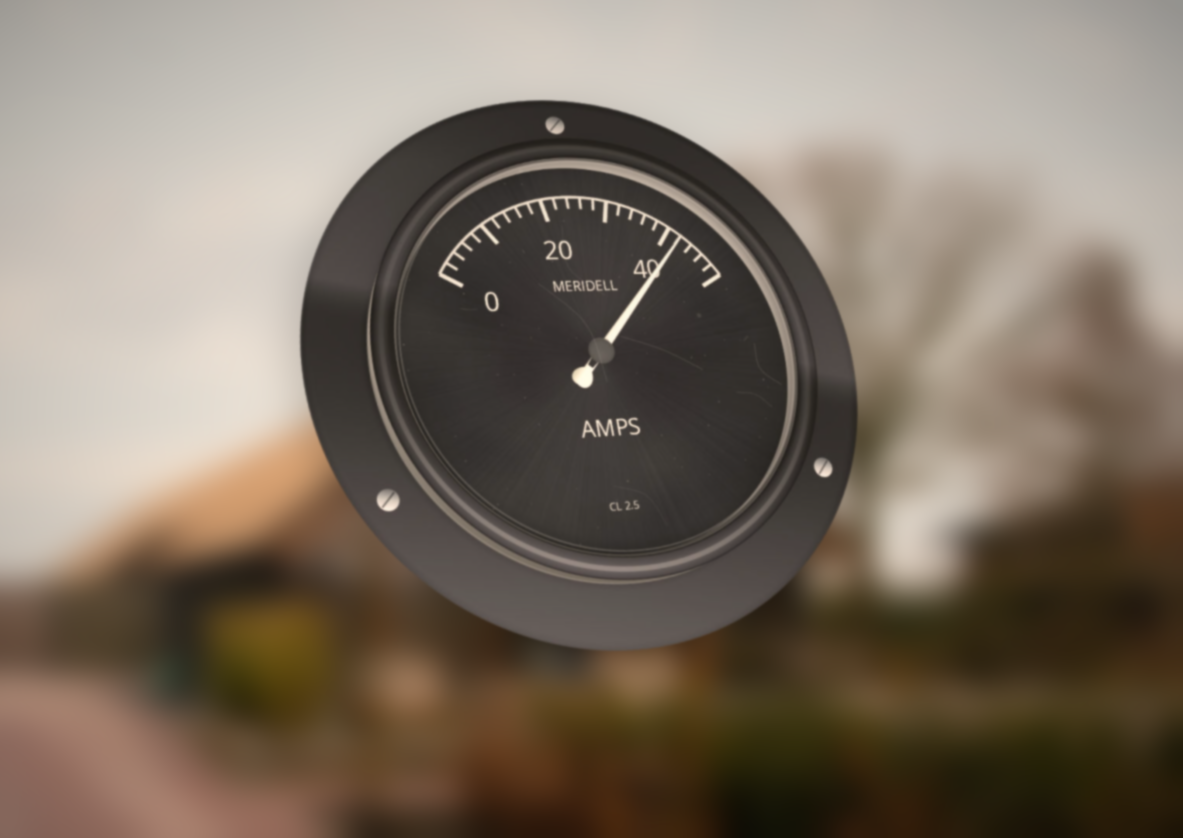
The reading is 42 A
